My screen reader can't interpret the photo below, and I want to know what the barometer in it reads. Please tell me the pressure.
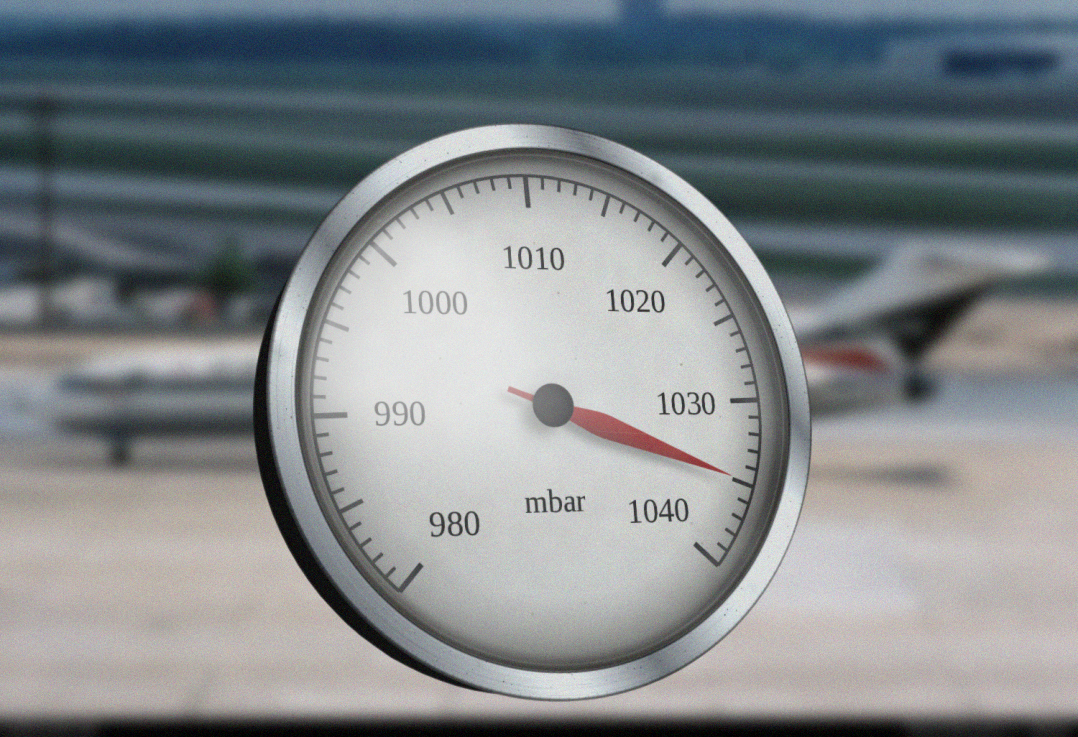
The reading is 1035 mbar
